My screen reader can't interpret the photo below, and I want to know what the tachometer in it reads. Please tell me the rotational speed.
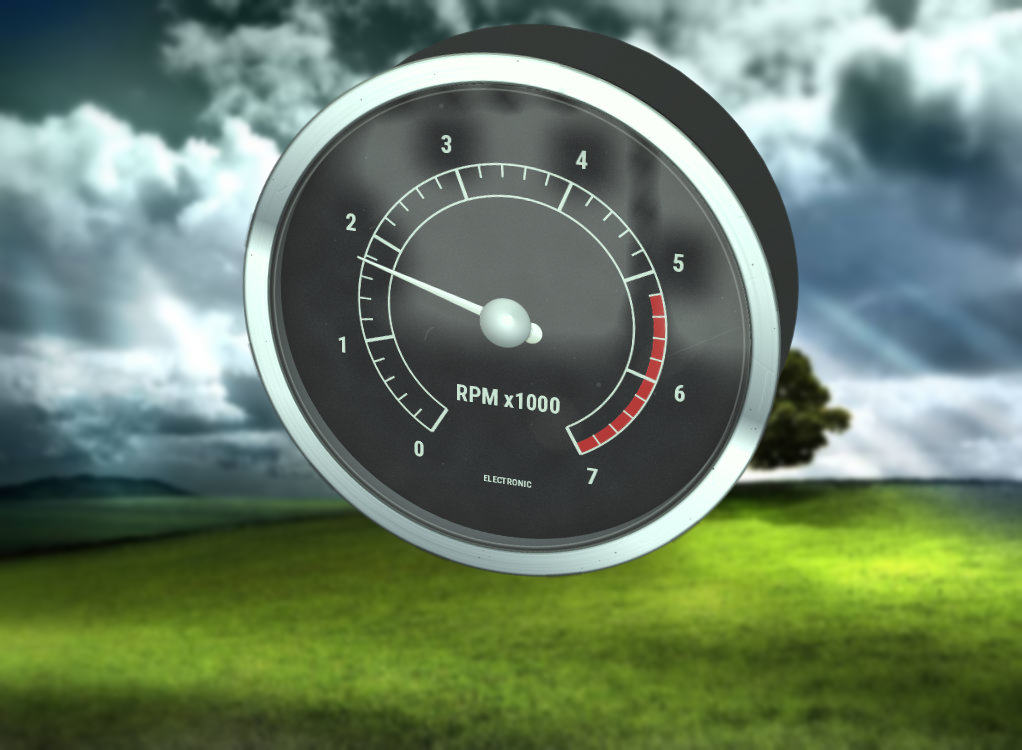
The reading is 1800 rpm
